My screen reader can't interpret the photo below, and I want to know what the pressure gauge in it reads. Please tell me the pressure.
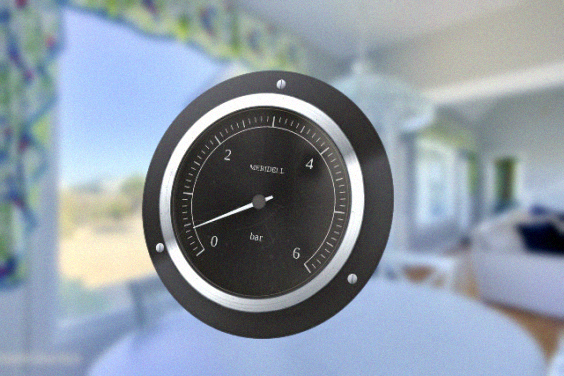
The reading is 0.4 bar
